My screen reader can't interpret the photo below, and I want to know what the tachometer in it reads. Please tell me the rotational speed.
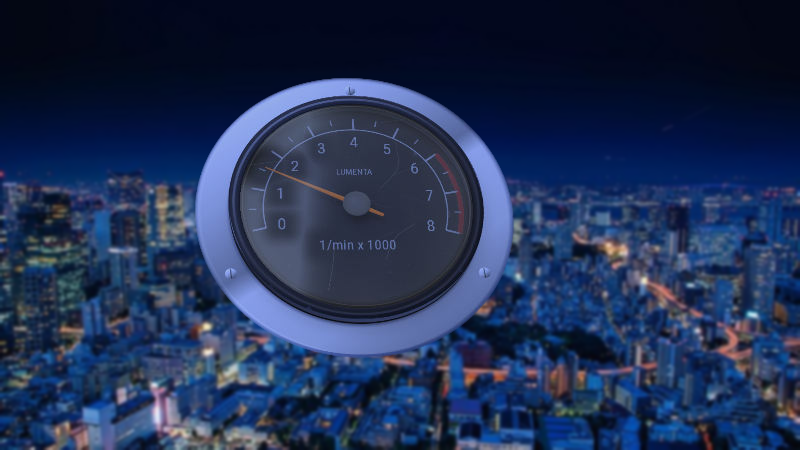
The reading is 1500 rpm
